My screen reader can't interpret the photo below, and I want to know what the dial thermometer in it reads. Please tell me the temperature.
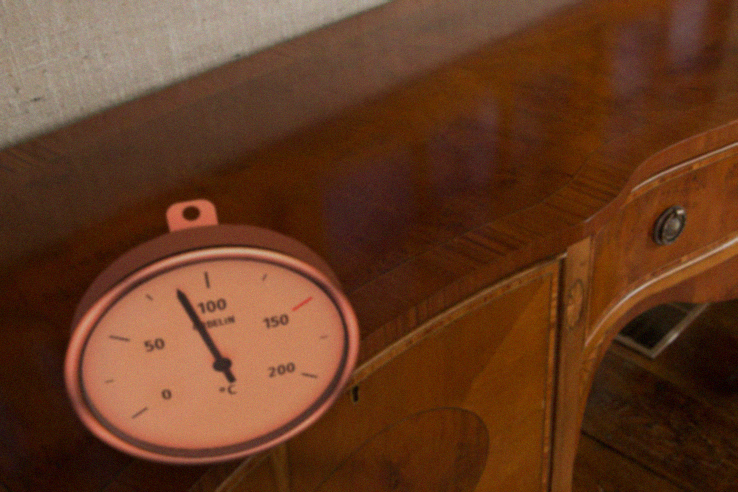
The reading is 87.5 °C
